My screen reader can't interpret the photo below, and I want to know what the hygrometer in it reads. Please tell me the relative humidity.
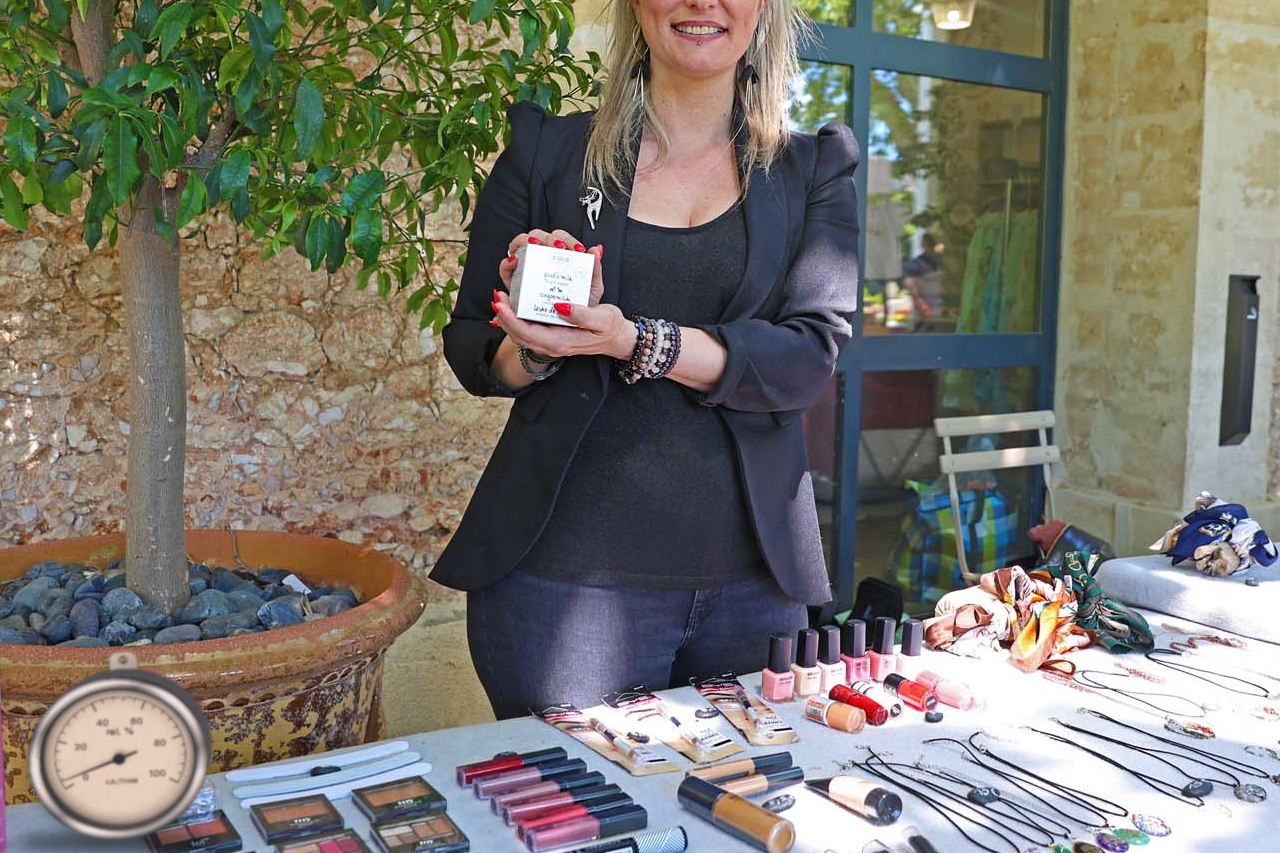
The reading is 4 %
